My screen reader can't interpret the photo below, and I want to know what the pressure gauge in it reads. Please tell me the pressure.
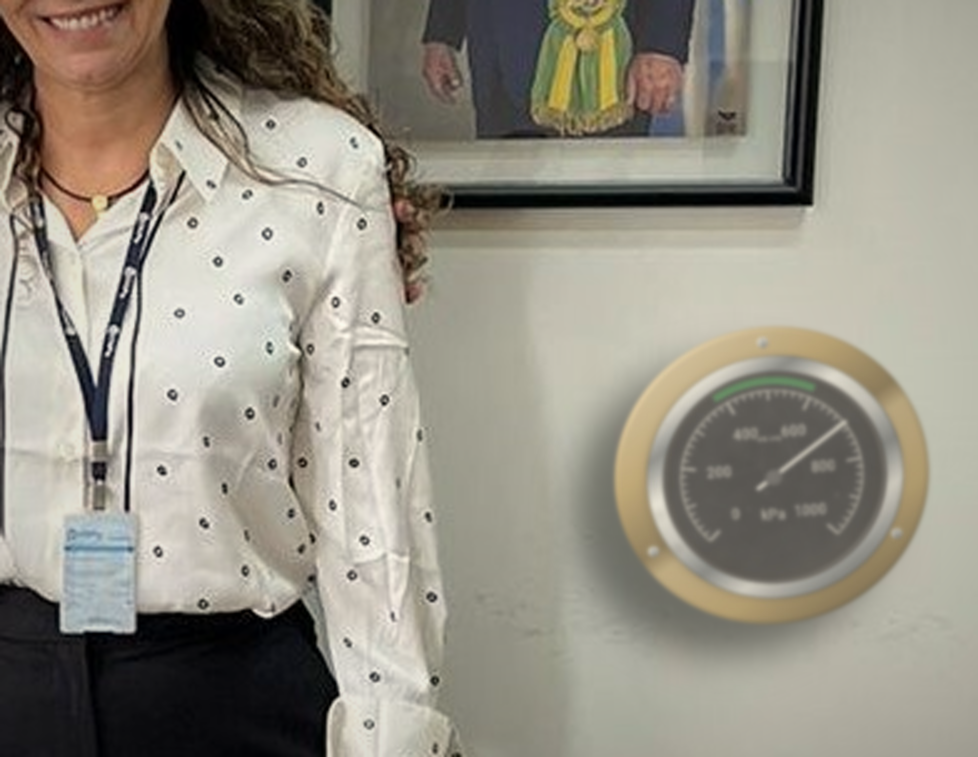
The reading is 700 kPa
